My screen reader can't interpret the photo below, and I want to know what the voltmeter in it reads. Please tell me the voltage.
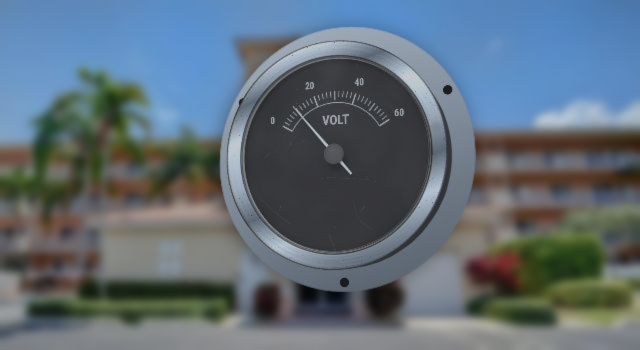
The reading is 10 V
